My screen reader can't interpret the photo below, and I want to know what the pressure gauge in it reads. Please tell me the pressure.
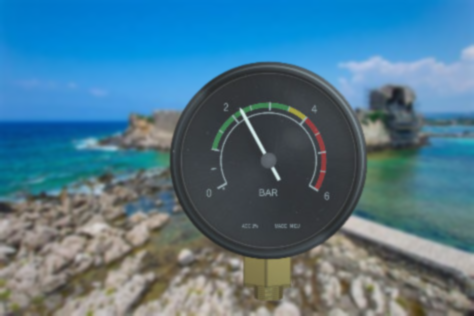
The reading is 2.25 bar
